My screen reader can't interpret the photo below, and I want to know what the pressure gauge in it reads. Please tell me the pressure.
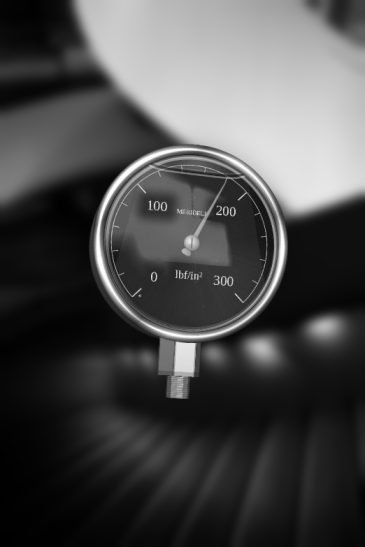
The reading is 180 psi
